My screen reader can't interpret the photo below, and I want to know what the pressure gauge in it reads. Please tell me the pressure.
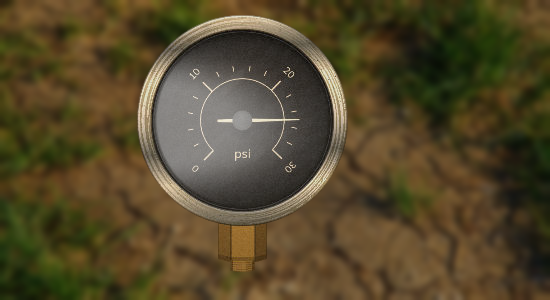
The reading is 25 psi
